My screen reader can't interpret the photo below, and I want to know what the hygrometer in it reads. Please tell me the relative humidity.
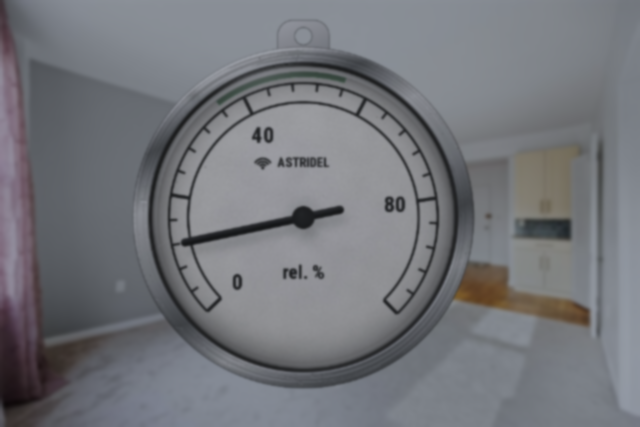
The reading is 12 %
